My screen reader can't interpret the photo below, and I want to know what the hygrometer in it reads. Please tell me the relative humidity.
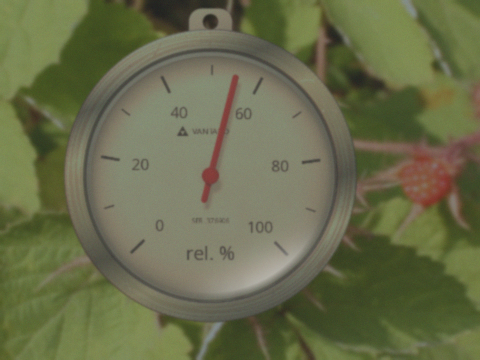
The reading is 55 %
